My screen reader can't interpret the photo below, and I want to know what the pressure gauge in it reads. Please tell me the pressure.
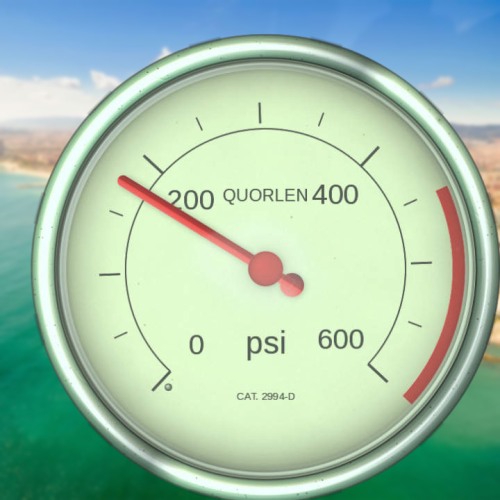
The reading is 175 psi
